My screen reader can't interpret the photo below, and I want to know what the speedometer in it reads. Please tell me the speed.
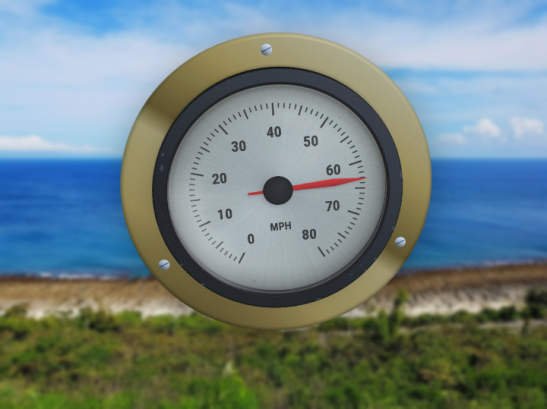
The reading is 63 mph
